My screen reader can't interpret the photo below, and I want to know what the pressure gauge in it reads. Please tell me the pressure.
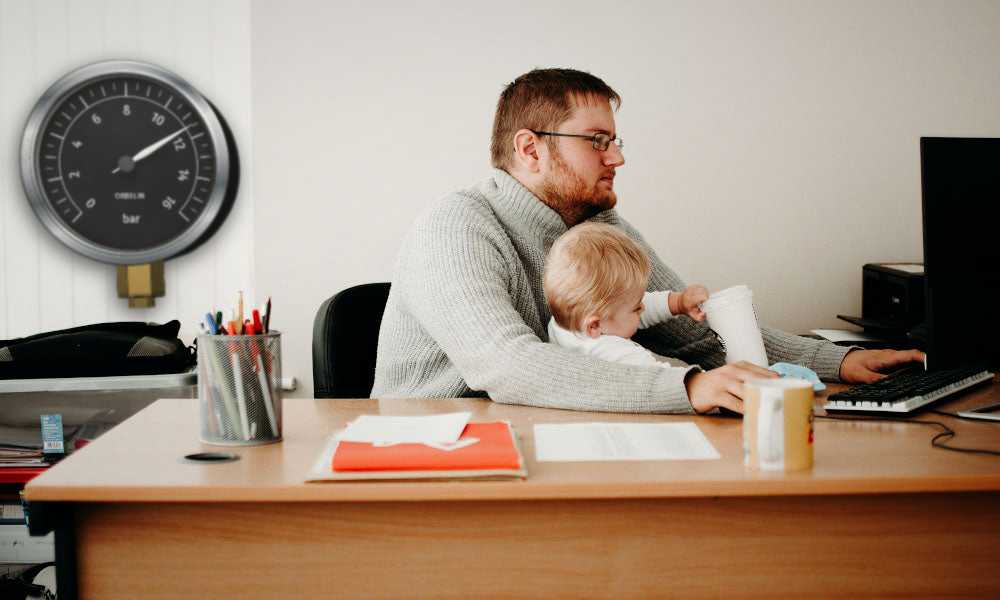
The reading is 11.5 bar
